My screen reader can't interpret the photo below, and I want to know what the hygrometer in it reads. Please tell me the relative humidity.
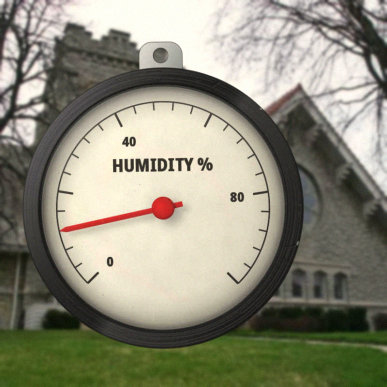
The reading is 12 %
